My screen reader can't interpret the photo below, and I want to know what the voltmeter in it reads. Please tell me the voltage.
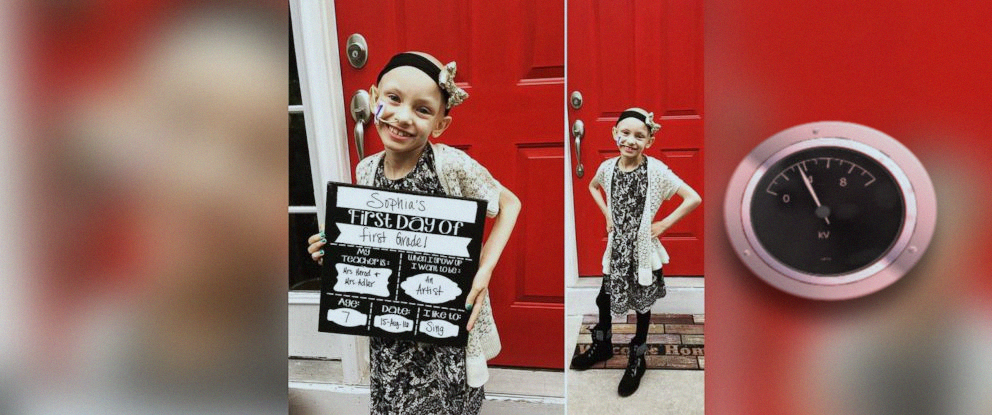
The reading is 3.5 kV
